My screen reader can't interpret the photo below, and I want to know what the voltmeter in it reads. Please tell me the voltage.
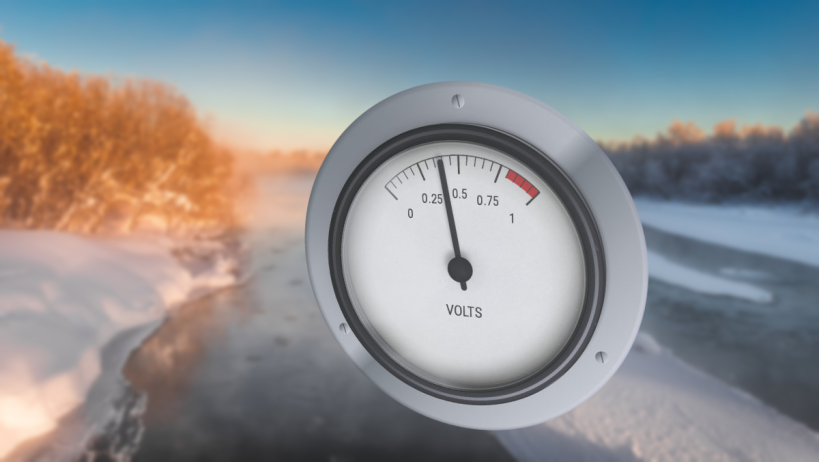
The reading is 0.4 V
